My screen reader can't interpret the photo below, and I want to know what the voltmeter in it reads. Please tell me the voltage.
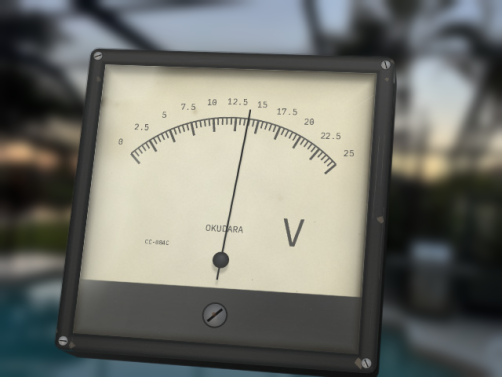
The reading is 14 V
